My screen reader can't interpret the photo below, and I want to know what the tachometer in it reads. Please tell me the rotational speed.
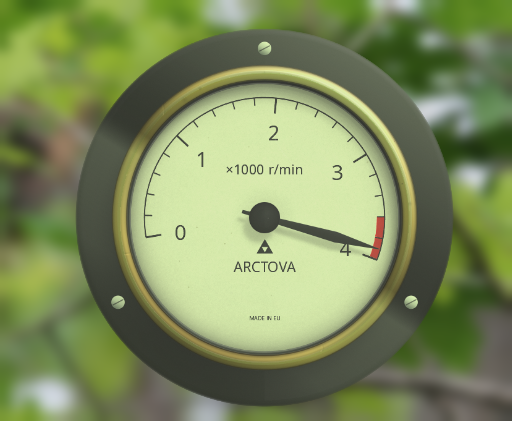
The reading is 3900 rpm
